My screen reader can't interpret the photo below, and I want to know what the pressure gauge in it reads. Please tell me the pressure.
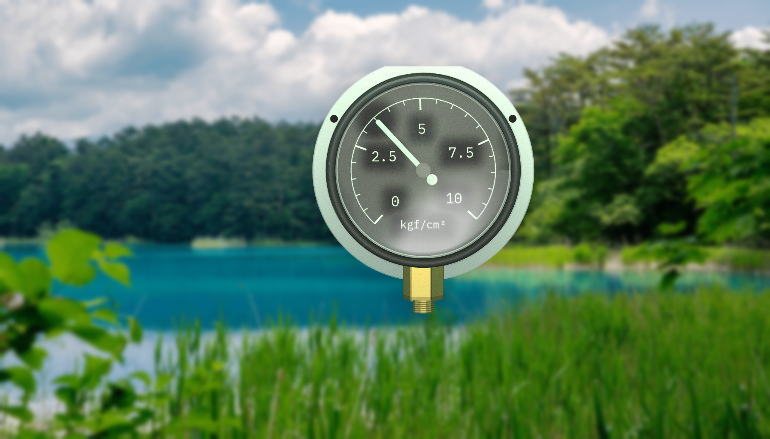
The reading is 3.5 kg/cm²
